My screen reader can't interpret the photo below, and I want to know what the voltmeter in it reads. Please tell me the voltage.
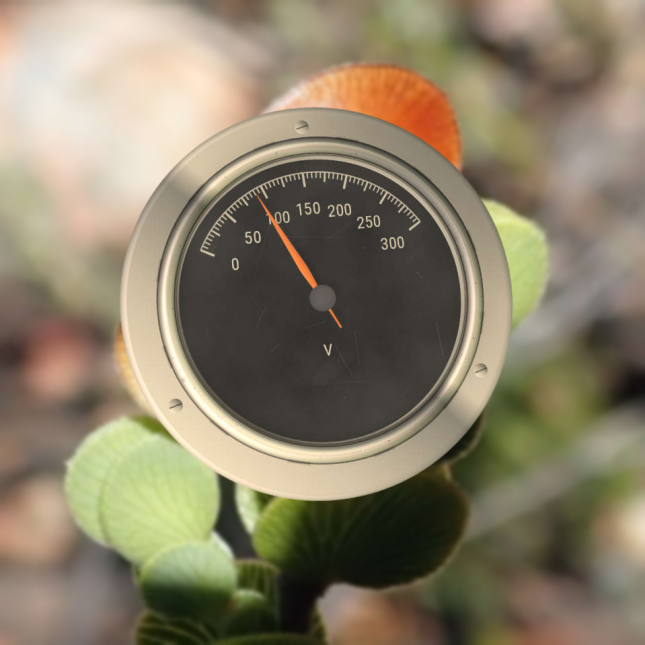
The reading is 90 V
